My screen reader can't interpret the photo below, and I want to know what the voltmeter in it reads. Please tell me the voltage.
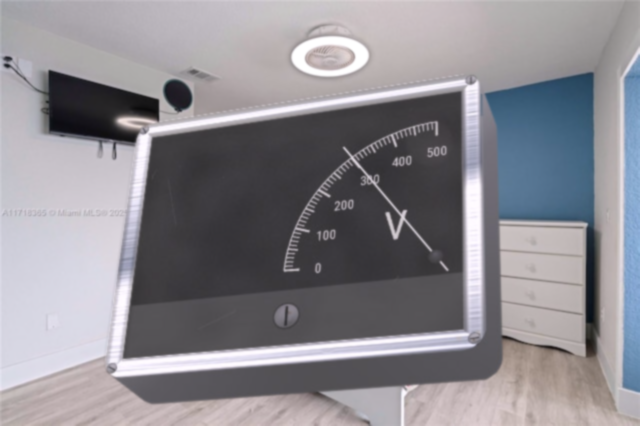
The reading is 300 V
